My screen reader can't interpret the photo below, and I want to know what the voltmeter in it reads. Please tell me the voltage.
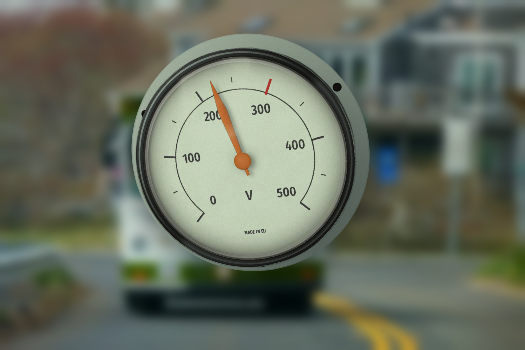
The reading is 225 V
